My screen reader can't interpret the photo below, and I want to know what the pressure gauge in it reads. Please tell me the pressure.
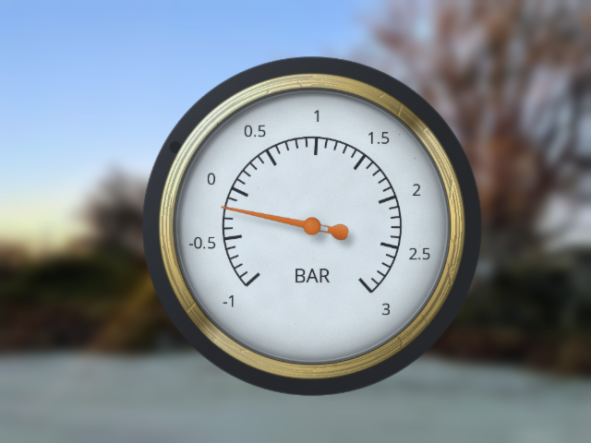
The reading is -0.2 bar
